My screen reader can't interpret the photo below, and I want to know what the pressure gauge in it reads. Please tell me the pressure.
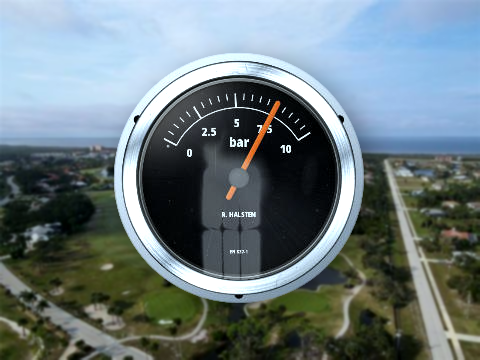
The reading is 7.5 bar
